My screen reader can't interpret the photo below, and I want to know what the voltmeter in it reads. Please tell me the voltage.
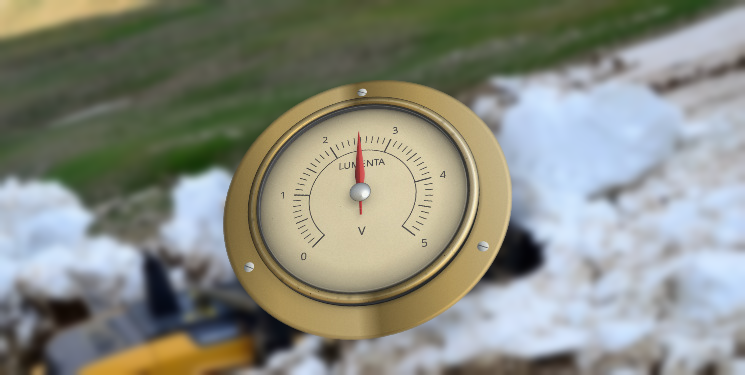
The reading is 2.5 V
